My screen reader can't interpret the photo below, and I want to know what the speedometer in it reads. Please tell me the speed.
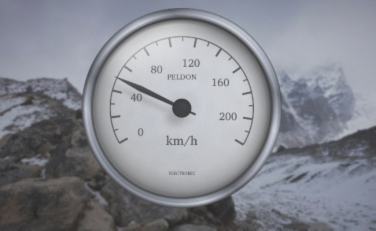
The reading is 50 km/h
